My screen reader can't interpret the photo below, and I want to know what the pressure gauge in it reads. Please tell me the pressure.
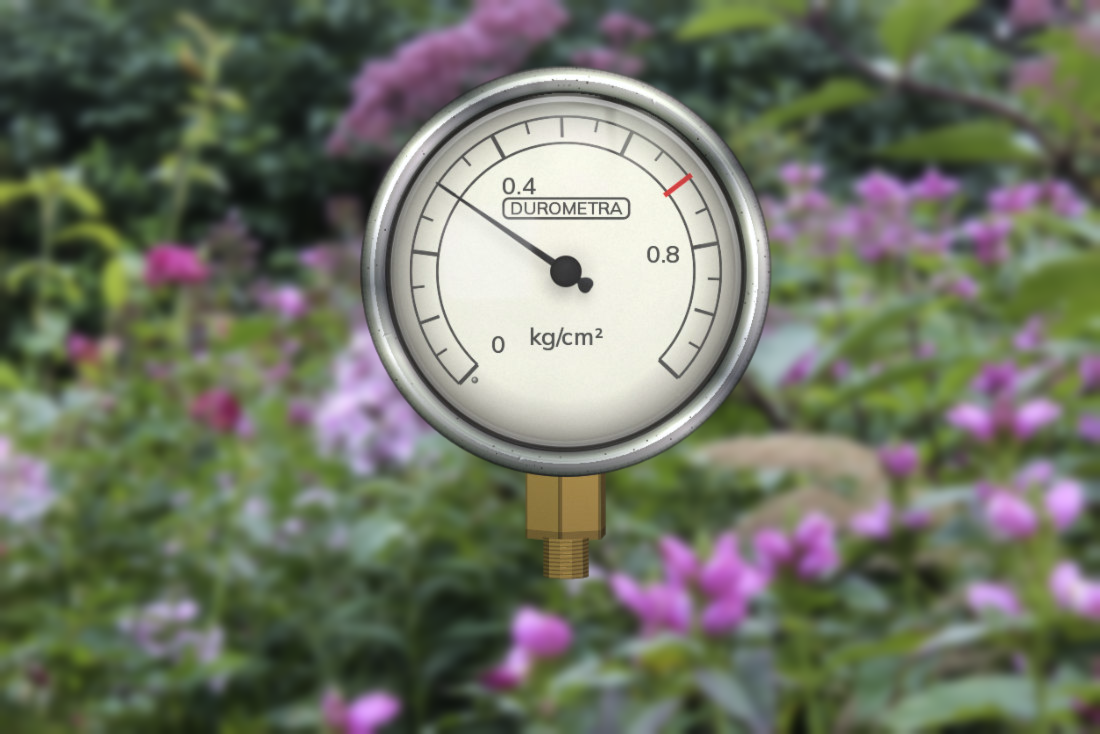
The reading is 0.3 kg/cm²
